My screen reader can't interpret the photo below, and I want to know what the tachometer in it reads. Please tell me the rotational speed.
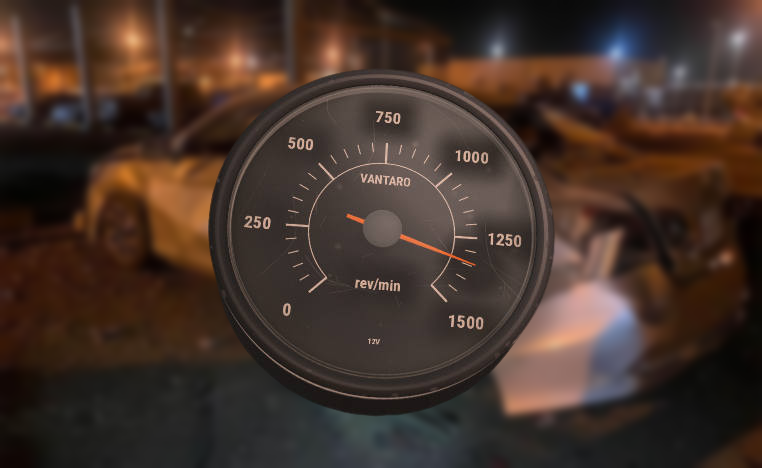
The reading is 1350 rpm
